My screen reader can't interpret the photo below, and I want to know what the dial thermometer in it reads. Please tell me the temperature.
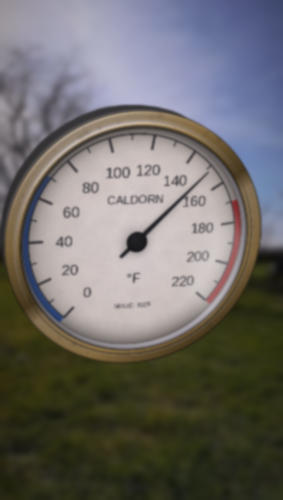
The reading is 150 °F
